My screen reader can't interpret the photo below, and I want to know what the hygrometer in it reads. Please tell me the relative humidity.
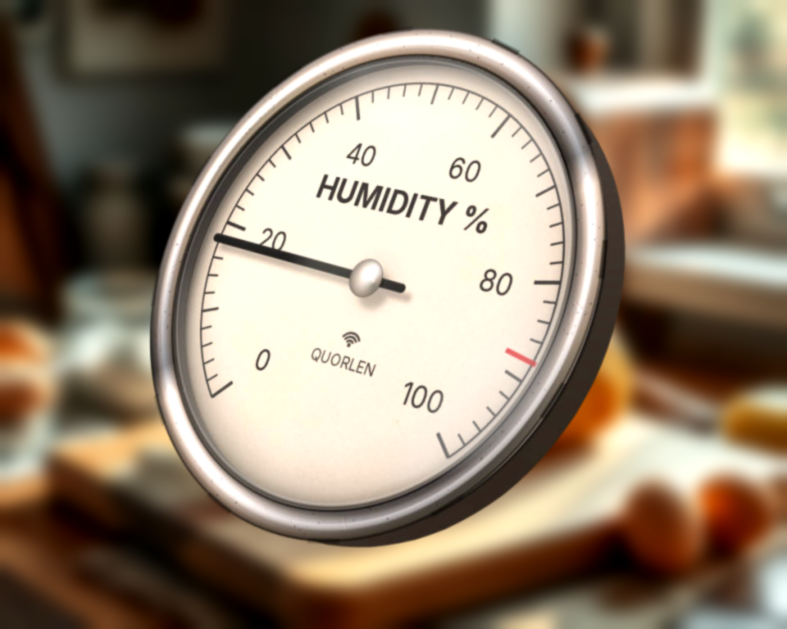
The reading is 18 %
